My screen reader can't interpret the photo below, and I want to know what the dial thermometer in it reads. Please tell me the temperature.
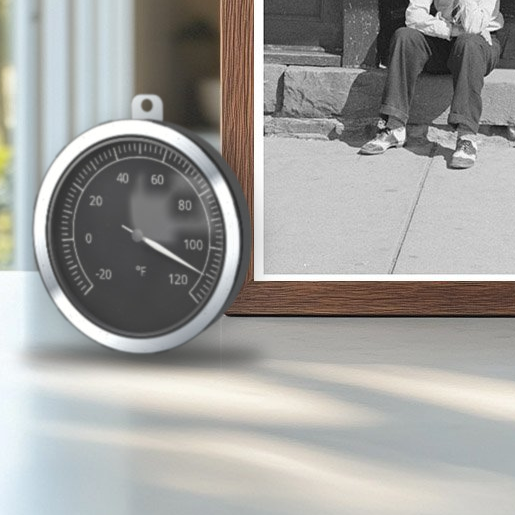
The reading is 110 °F
